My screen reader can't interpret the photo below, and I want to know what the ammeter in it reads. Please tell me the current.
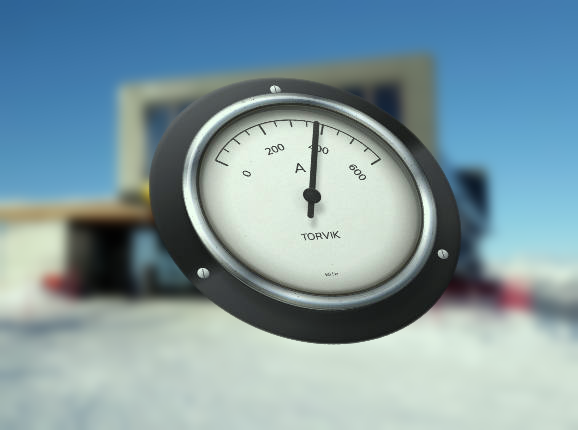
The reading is 375 A
